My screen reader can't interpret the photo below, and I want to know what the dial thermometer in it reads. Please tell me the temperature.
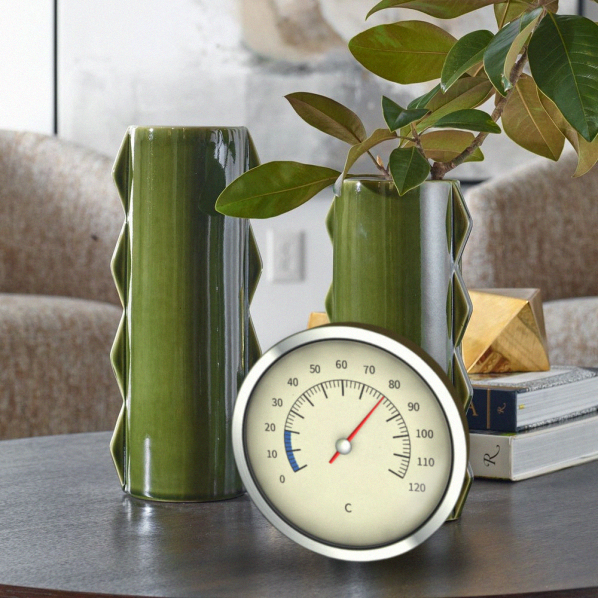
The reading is 80 °C
